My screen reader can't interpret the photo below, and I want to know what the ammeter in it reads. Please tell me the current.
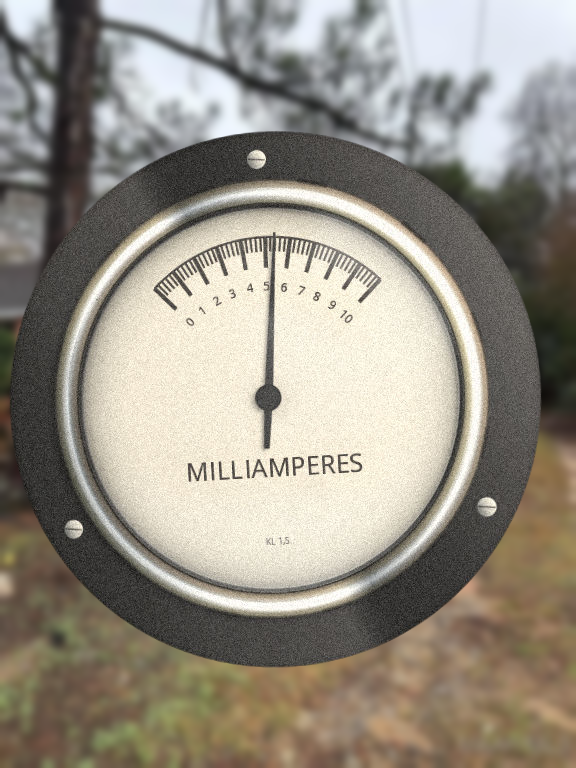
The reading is 5.4 mA
